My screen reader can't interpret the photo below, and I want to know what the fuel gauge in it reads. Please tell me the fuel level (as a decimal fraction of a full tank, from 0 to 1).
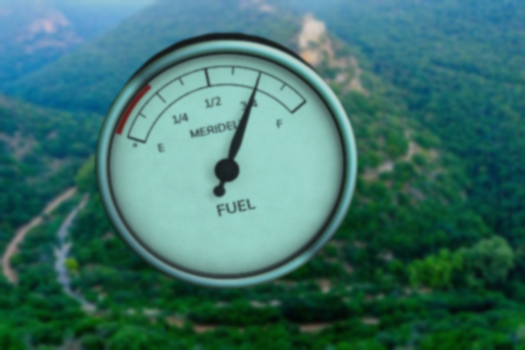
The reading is 0.75
